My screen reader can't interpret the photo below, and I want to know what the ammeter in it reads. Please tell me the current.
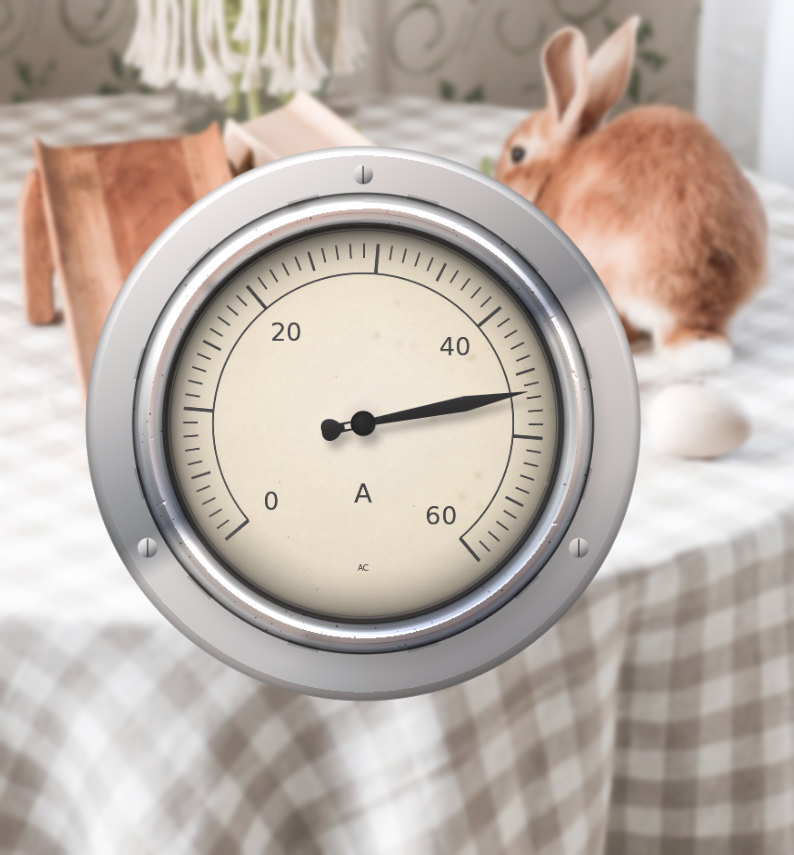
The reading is 46.5 A
